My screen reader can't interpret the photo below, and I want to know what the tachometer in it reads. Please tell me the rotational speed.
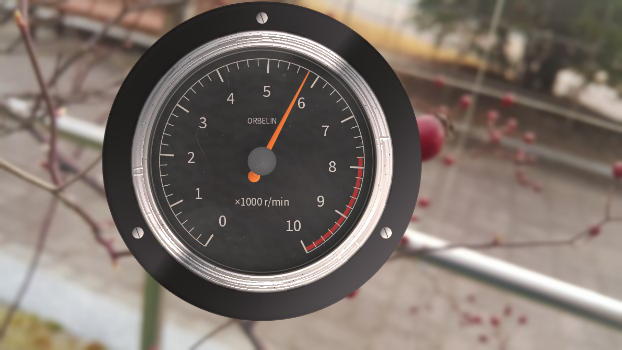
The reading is 5800 rpm
